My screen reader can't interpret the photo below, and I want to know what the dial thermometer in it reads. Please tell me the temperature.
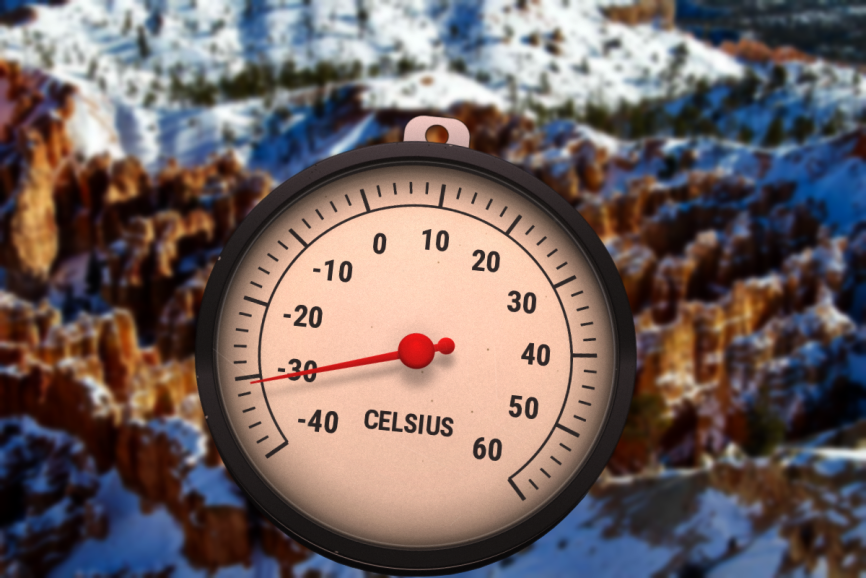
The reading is -31 °C
